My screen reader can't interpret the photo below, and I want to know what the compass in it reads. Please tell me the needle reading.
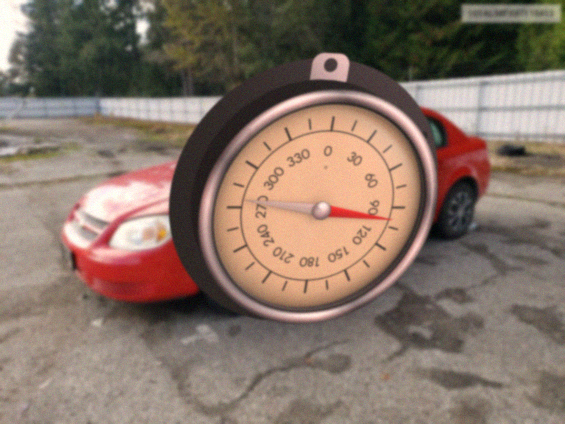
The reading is 97.5 °
